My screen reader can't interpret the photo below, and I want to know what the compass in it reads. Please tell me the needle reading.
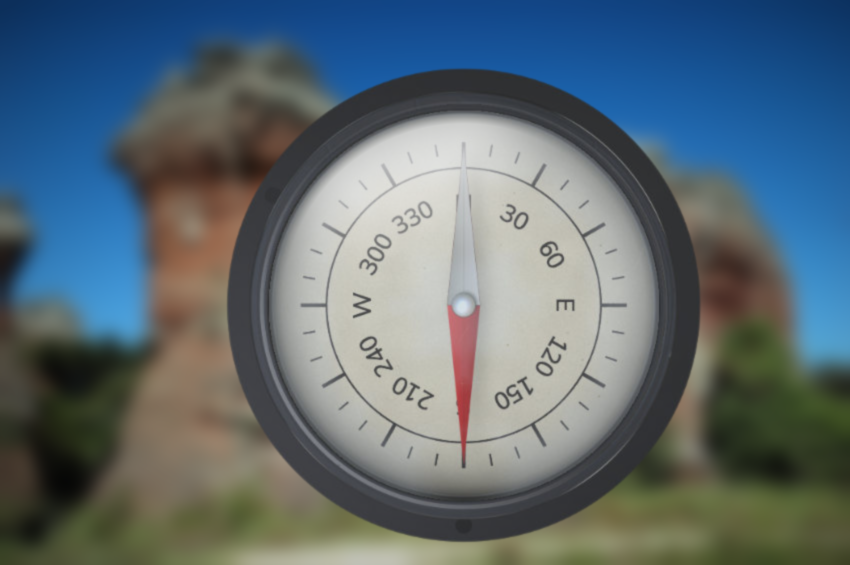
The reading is 180 °
